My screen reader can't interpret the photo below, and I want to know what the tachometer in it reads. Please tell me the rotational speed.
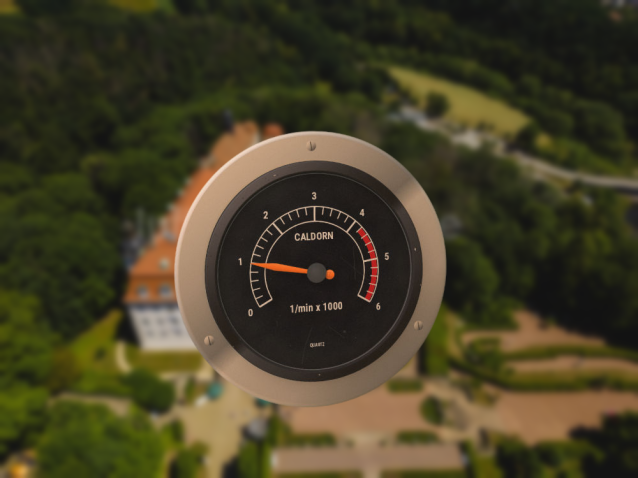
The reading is 1000 rpm
